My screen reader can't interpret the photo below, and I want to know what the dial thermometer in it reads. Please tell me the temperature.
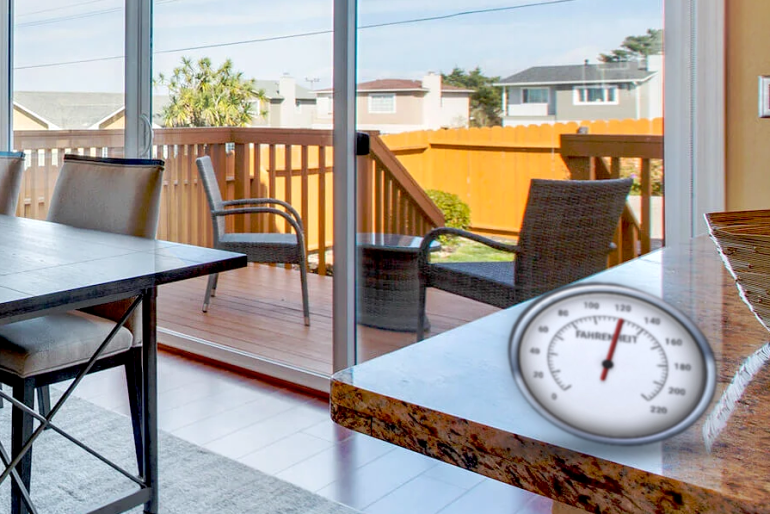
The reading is 120 °F
